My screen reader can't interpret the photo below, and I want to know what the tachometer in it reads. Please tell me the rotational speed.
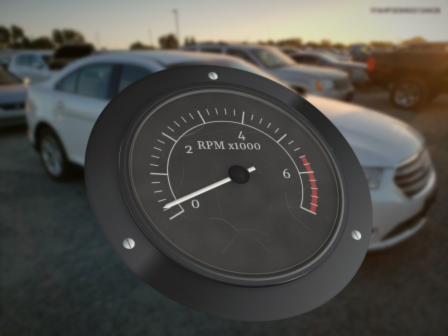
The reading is 200 rpm
